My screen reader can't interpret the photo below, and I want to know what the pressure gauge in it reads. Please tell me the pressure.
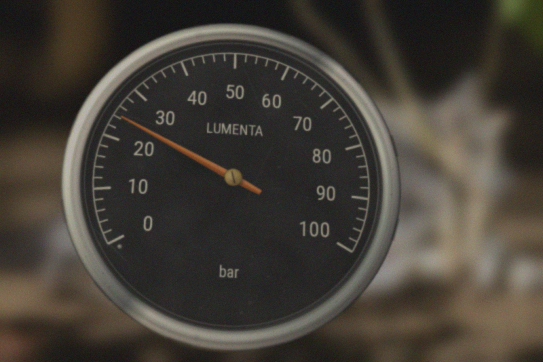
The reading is 24 bar
